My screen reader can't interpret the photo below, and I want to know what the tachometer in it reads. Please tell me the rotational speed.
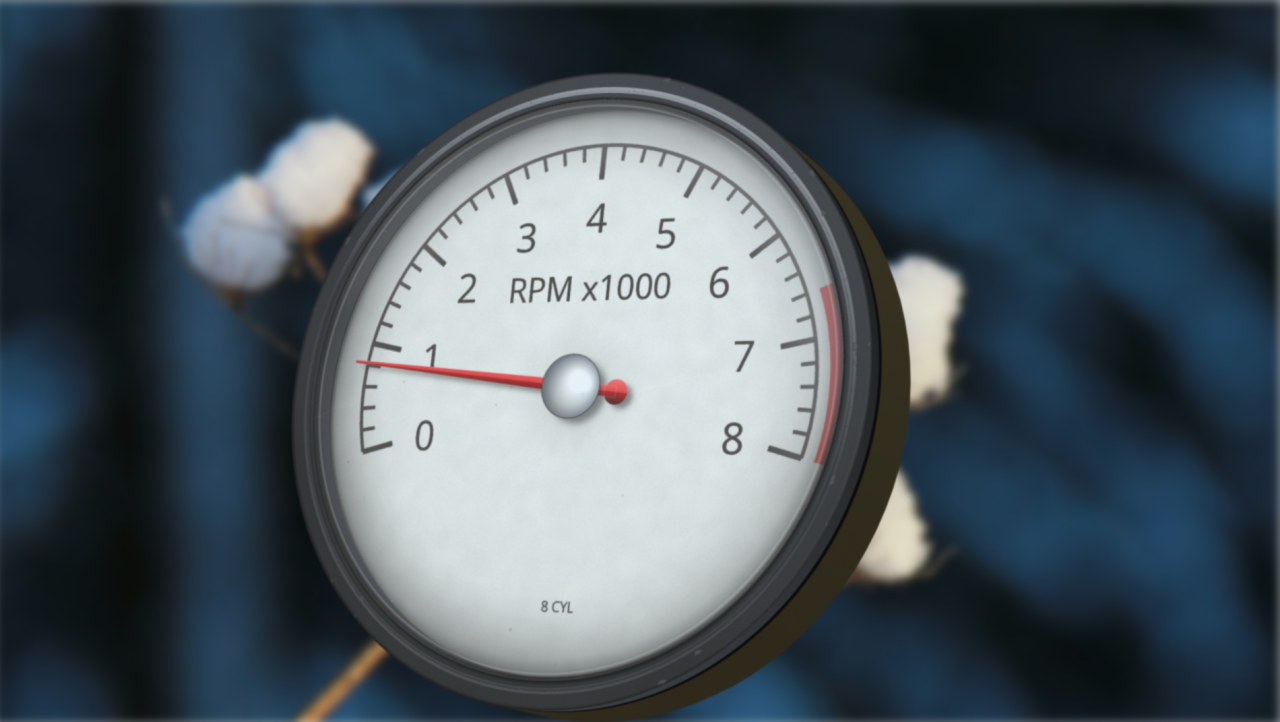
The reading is 800 rpm
